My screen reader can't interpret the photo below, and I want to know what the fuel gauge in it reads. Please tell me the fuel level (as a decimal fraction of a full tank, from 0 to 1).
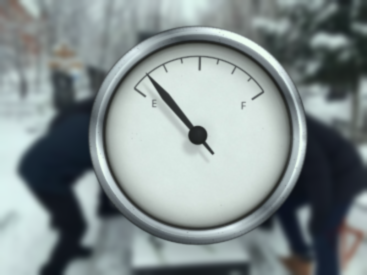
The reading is 0.125
